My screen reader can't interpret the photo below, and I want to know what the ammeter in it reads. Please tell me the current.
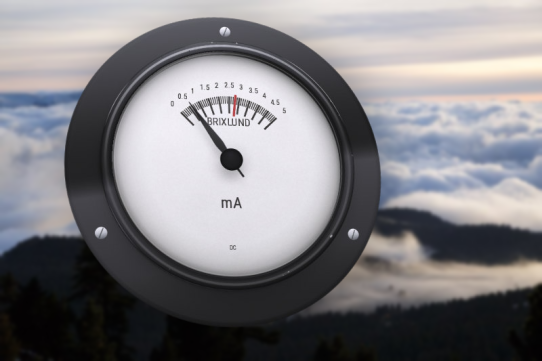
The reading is 0.5 mA
